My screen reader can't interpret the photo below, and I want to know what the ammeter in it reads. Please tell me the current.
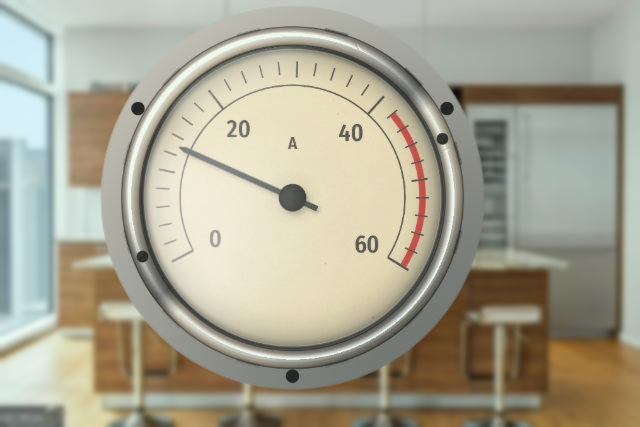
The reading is 13 A
